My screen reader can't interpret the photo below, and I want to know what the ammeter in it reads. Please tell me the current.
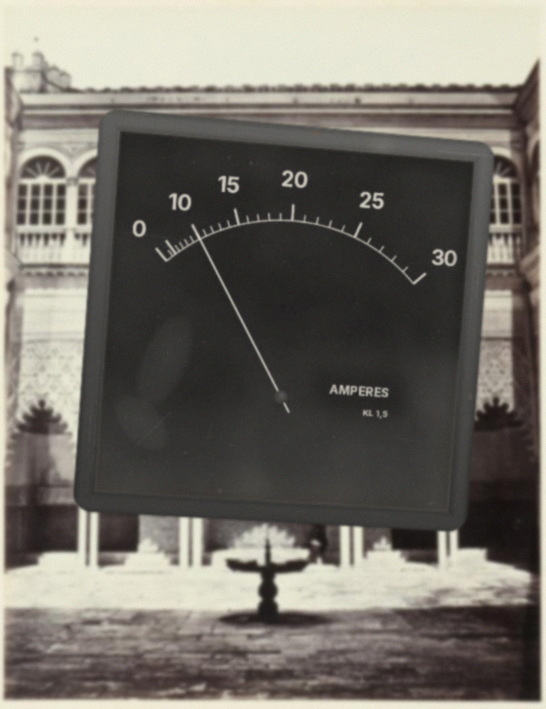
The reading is 10 A
